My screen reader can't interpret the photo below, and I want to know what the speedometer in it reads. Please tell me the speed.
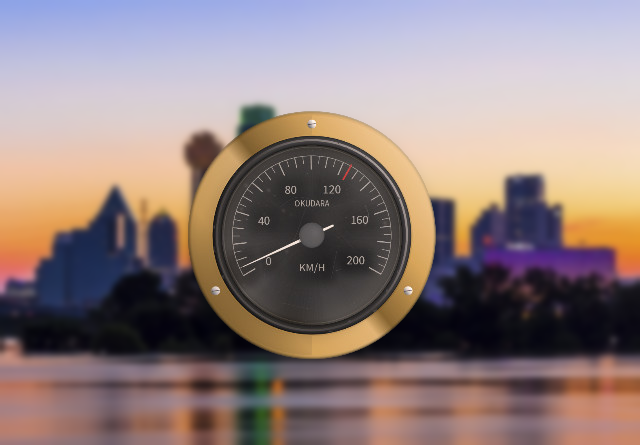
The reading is 5 km/h
